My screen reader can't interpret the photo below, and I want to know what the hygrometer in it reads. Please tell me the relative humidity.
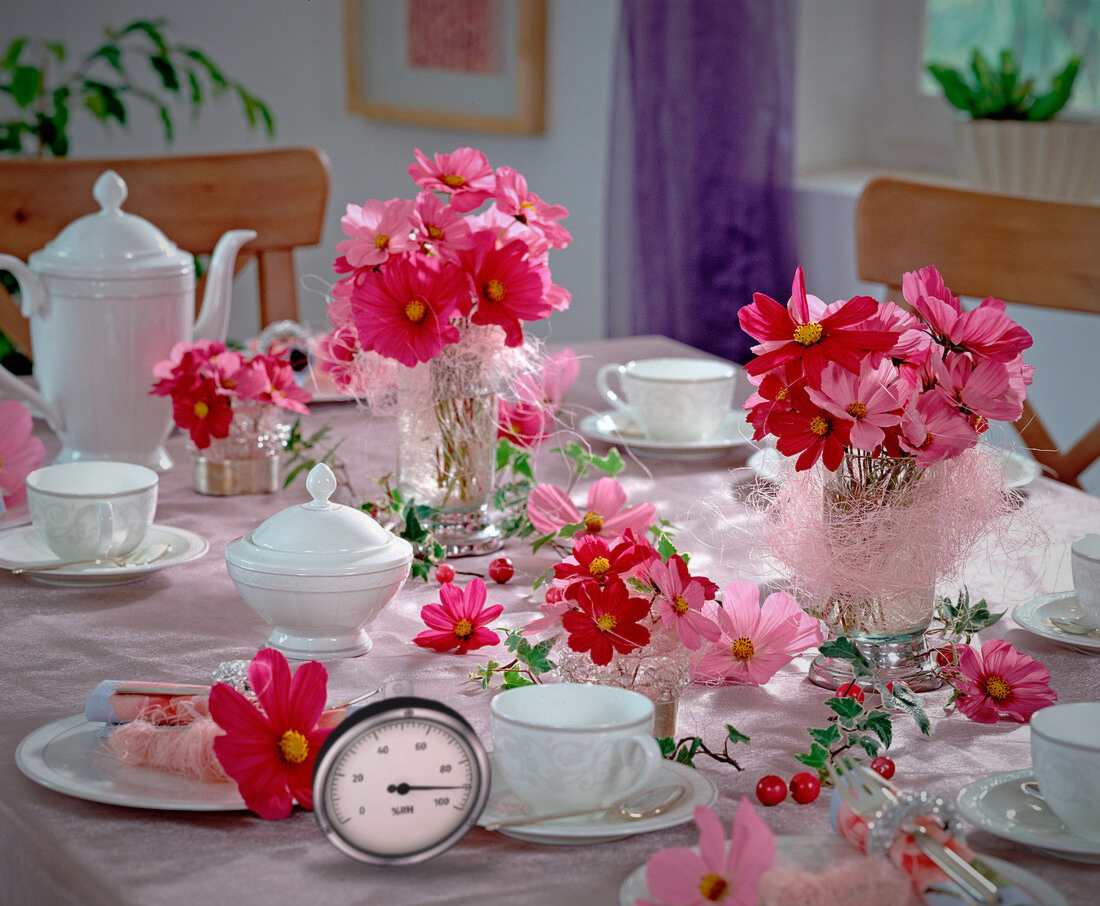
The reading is 90 %
